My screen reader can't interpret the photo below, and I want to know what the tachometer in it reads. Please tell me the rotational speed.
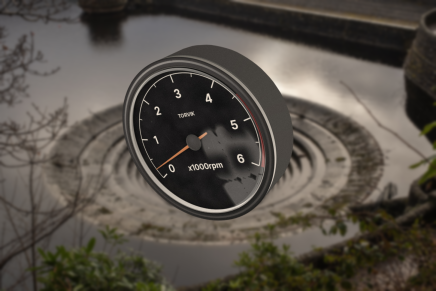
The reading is 250 rpm
